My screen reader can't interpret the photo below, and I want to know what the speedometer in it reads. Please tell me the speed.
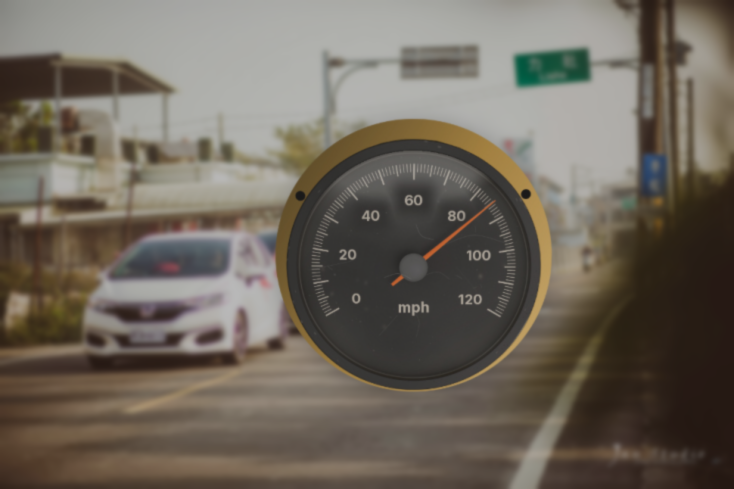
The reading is 85 mph
